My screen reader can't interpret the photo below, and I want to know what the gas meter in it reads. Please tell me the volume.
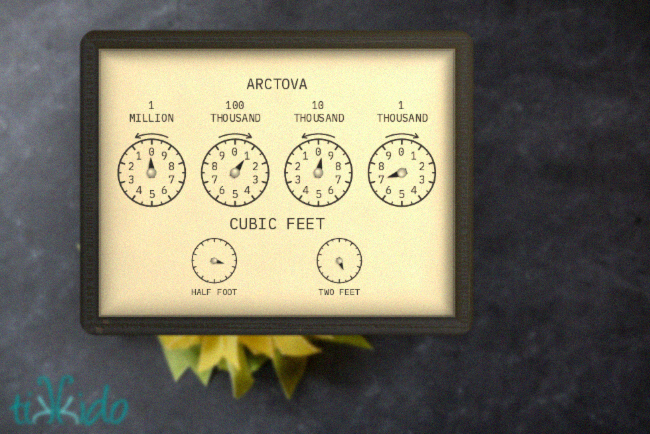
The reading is 9700 ft³
